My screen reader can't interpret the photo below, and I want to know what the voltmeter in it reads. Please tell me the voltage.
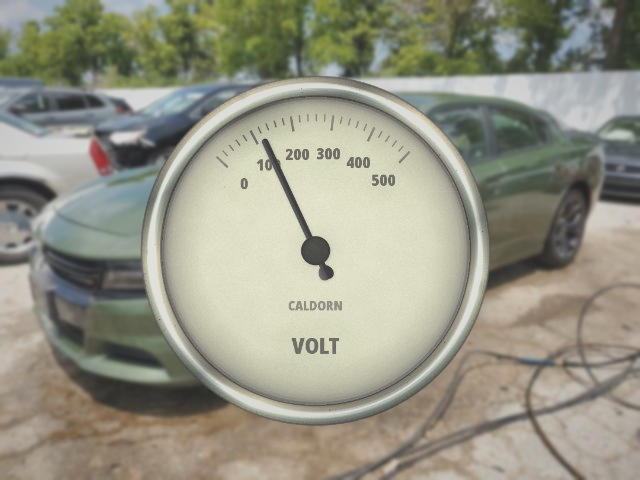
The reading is 120 V
